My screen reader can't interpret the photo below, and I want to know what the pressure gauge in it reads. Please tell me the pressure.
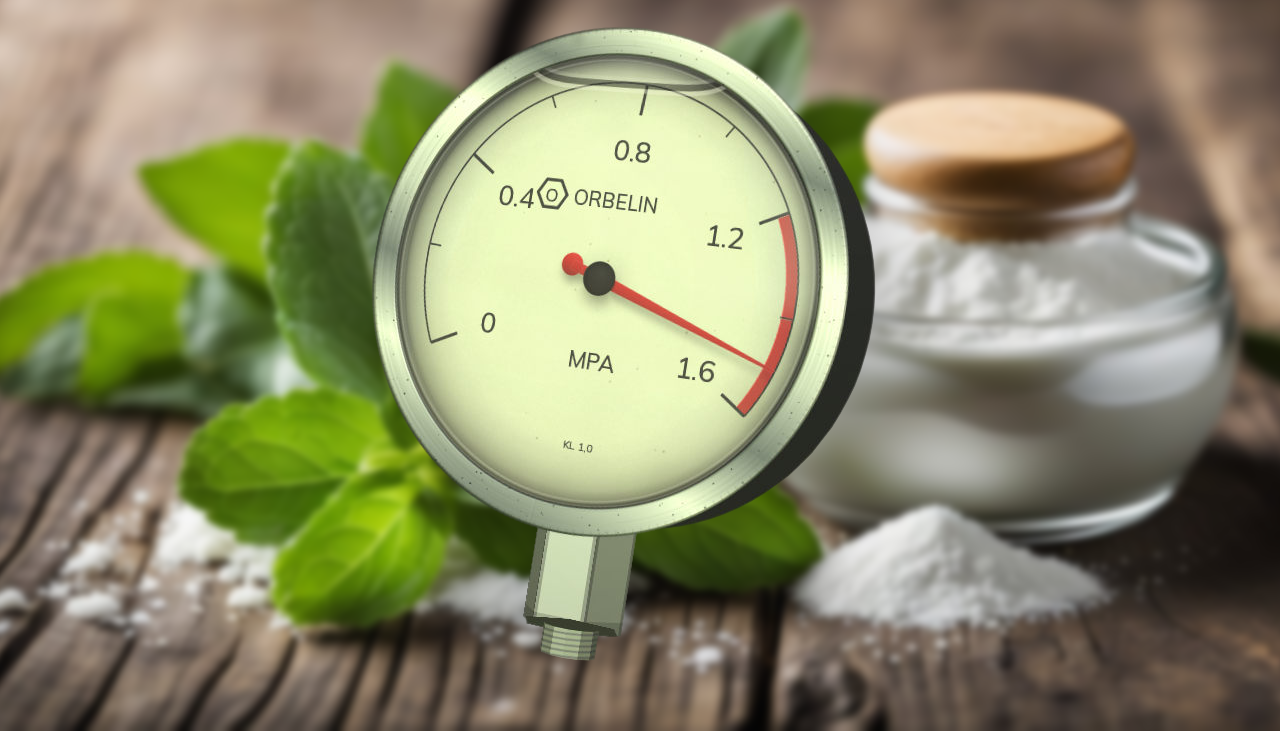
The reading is 1.5 MPa
